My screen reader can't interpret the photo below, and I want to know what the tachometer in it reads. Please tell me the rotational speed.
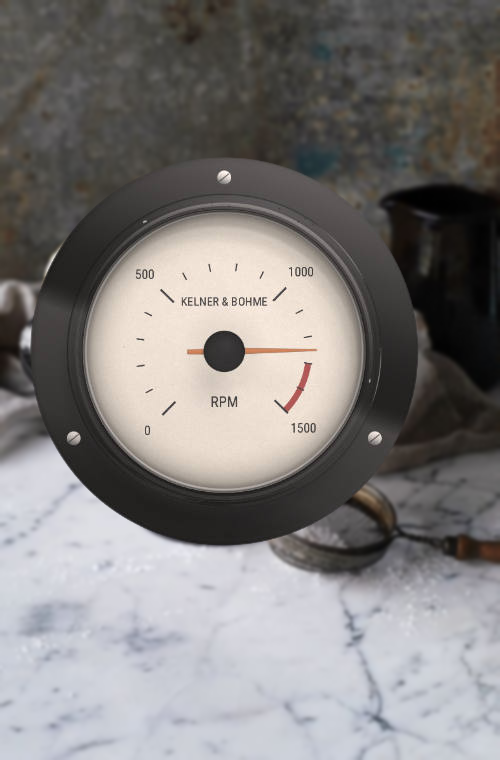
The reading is 1250 rpm
